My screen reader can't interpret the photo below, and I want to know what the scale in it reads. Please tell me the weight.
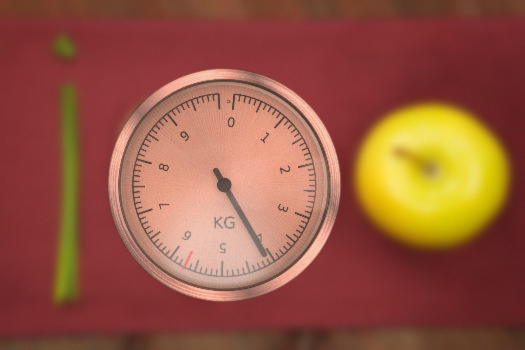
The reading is 4.1 kg
